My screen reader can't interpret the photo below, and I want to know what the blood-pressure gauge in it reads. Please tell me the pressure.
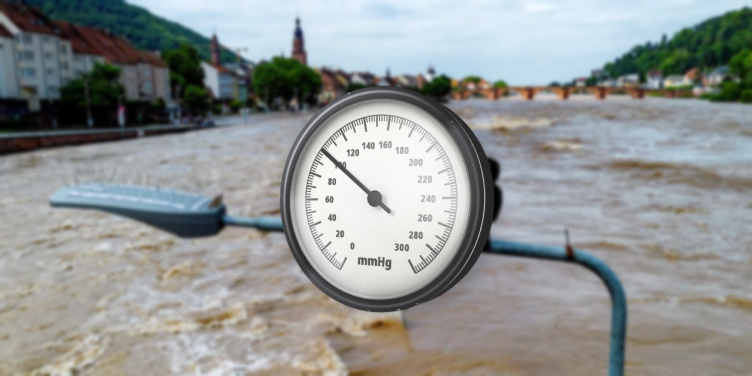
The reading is 100 mmHg
